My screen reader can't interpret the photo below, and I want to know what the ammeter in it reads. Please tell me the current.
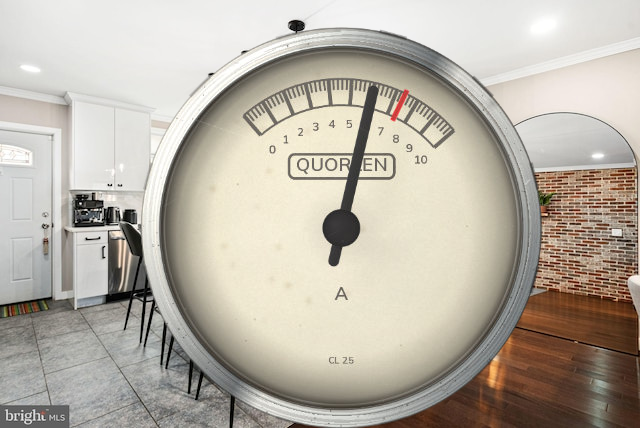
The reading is 6 A
